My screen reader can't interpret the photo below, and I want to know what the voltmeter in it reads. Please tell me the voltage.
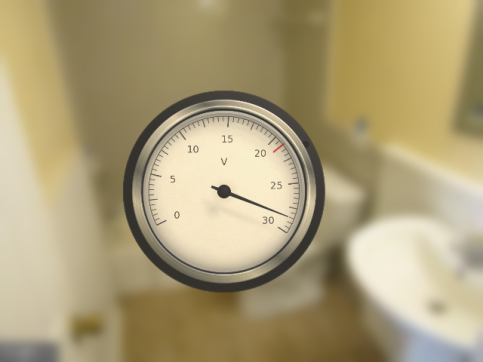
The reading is 28.5 V
